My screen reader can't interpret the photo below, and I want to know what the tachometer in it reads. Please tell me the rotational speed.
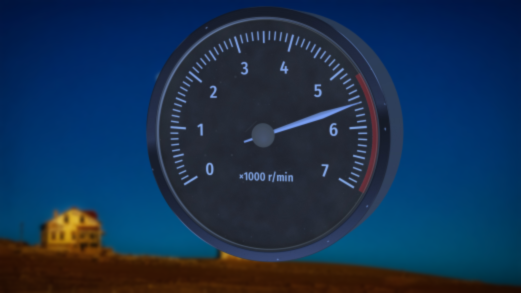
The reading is 5600 rpm
